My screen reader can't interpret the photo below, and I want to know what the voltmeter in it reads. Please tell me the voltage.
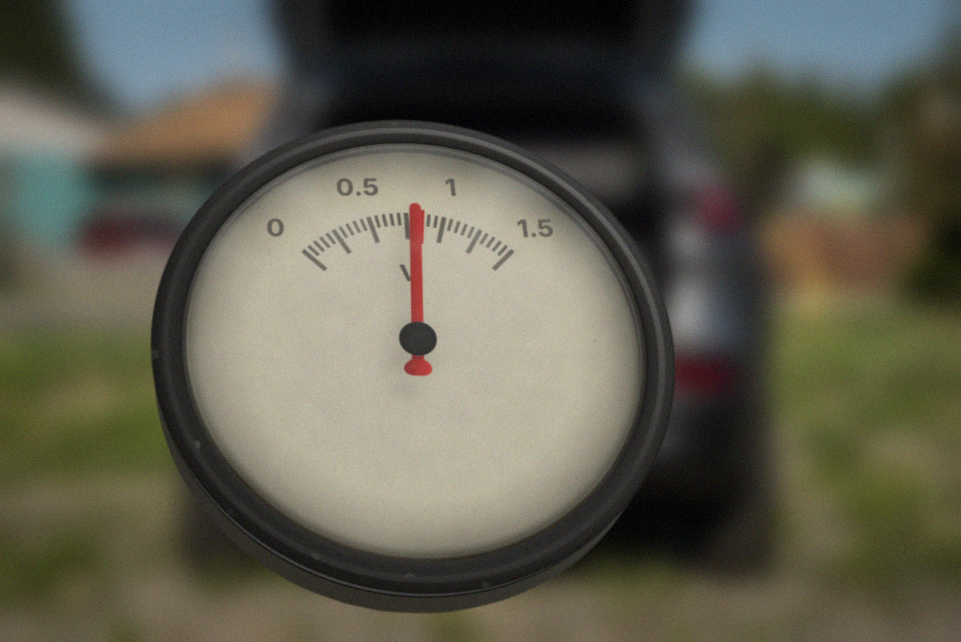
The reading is 0.8 V
